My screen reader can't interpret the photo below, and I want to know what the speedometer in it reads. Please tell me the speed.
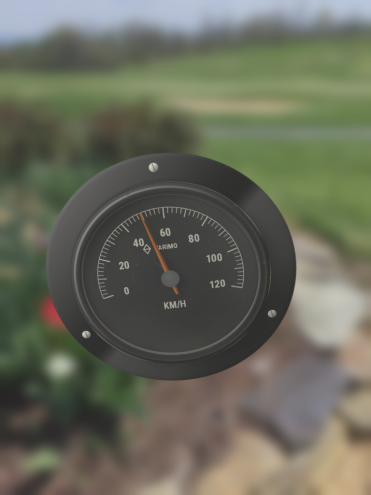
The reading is 50 km/h
